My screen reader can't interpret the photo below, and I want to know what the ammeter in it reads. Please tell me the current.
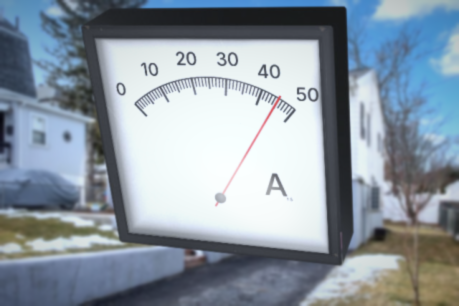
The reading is 45 A
